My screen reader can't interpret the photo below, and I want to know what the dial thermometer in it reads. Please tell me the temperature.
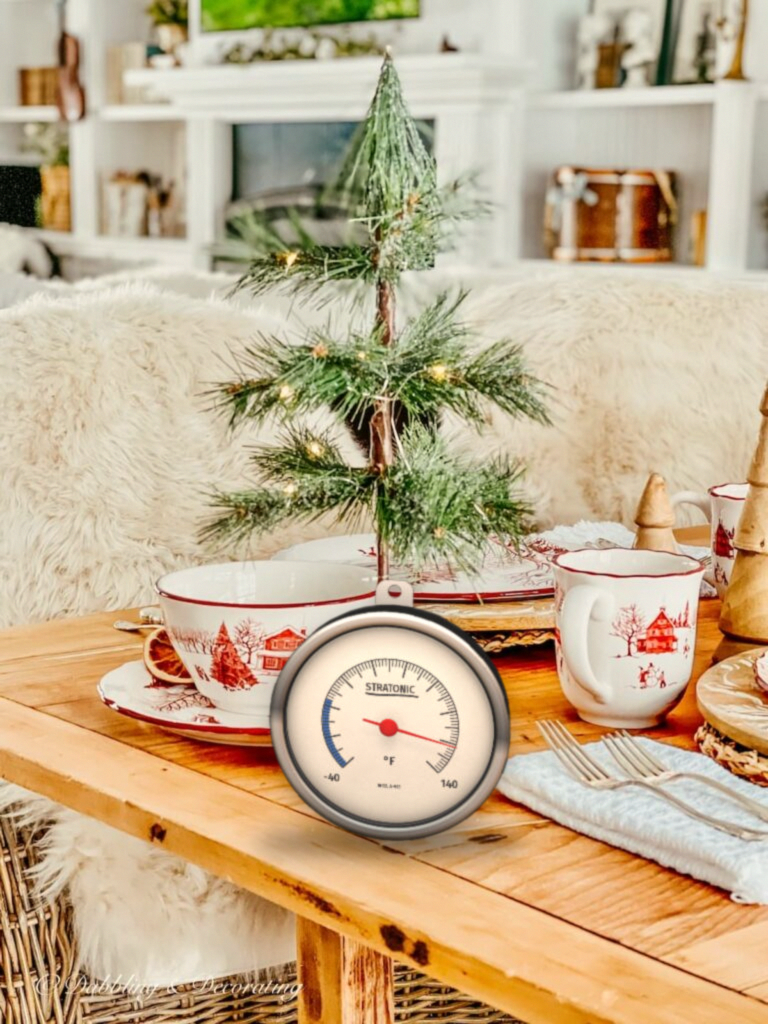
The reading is 120 °F
